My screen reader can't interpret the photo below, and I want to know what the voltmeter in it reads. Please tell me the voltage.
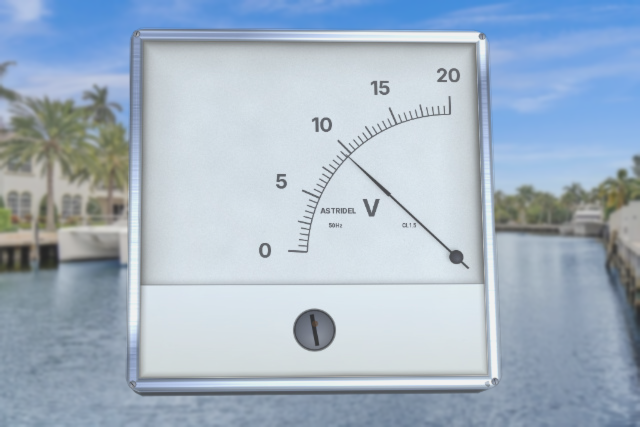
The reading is 9.5 V
